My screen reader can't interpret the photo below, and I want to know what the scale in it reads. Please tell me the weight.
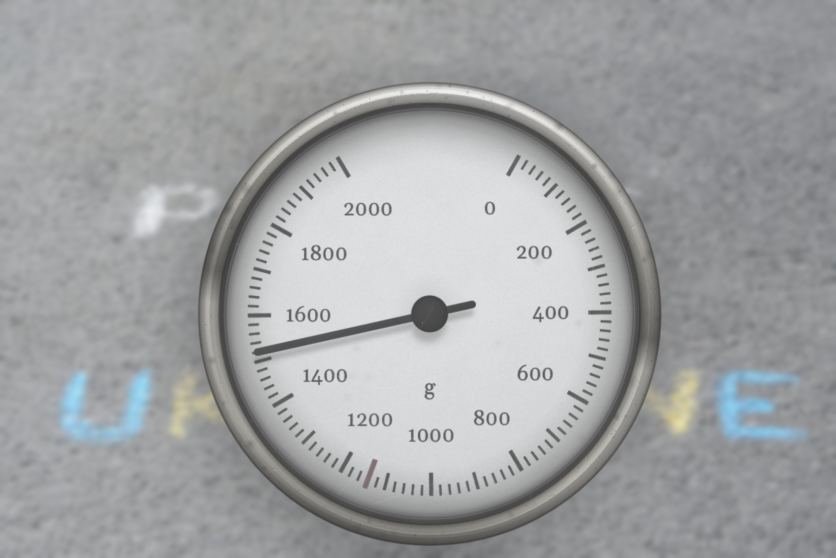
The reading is 1520 g
